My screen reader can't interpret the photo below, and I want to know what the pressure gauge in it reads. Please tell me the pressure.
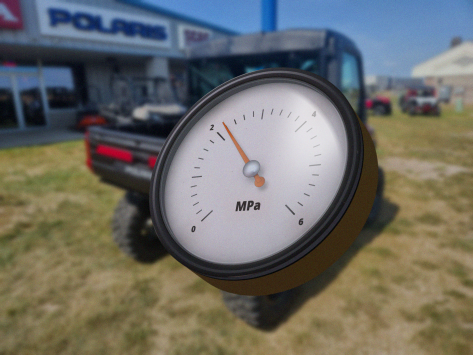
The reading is 2.2 MPa
